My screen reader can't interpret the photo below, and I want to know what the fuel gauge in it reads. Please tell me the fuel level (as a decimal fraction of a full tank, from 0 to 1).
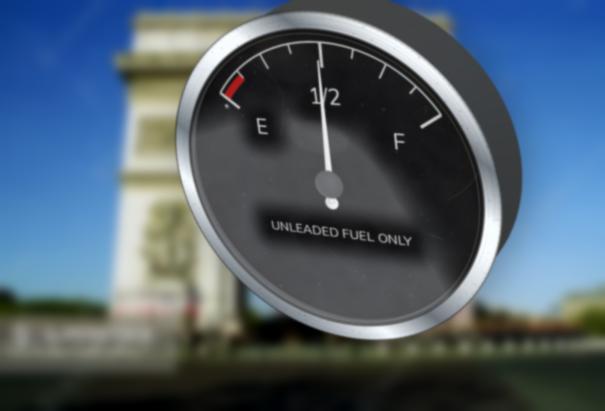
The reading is 0.5
